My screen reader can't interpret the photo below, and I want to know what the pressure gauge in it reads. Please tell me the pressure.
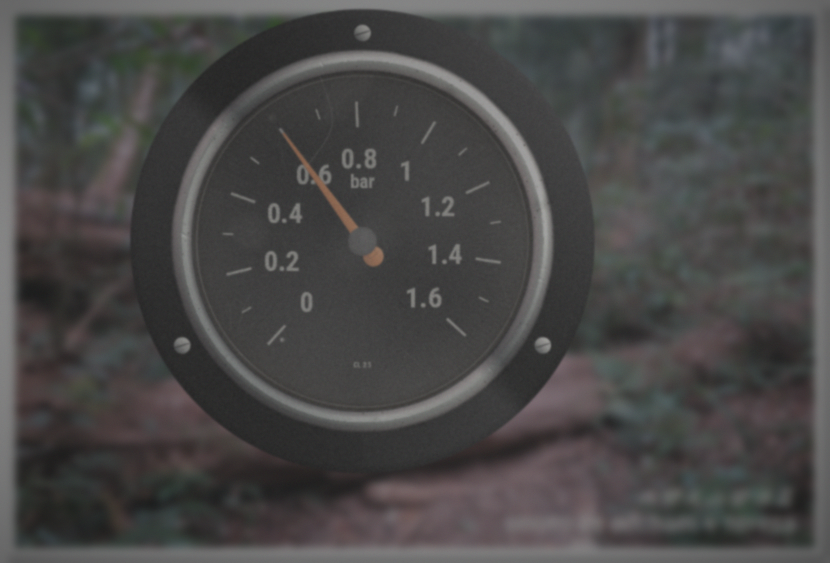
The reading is 0.6 bar
